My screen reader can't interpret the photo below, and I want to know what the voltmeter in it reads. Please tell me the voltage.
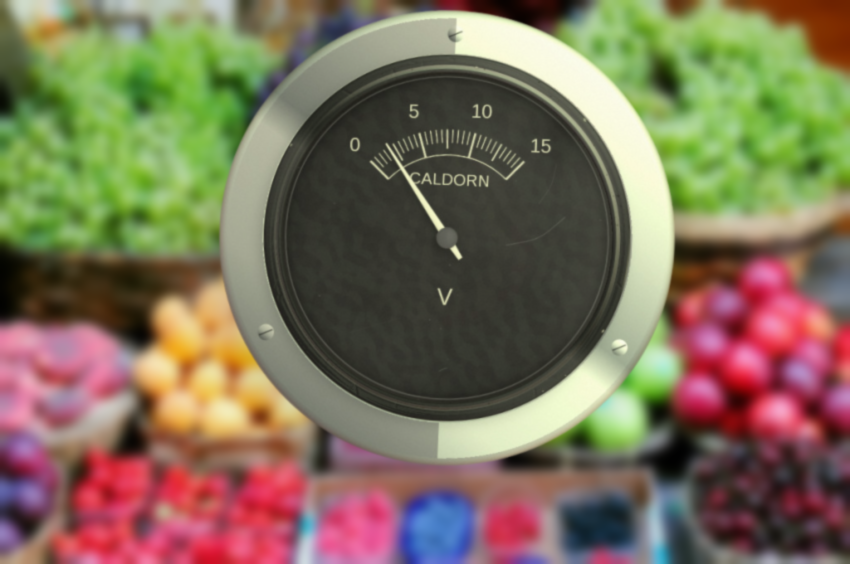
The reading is 2 V
